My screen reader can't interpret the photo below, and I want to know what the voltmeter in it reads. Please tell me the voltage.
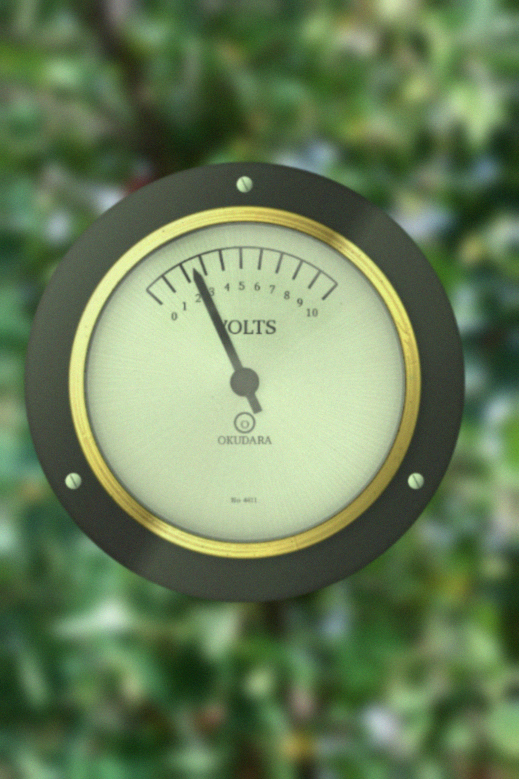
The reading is 2.5 V
